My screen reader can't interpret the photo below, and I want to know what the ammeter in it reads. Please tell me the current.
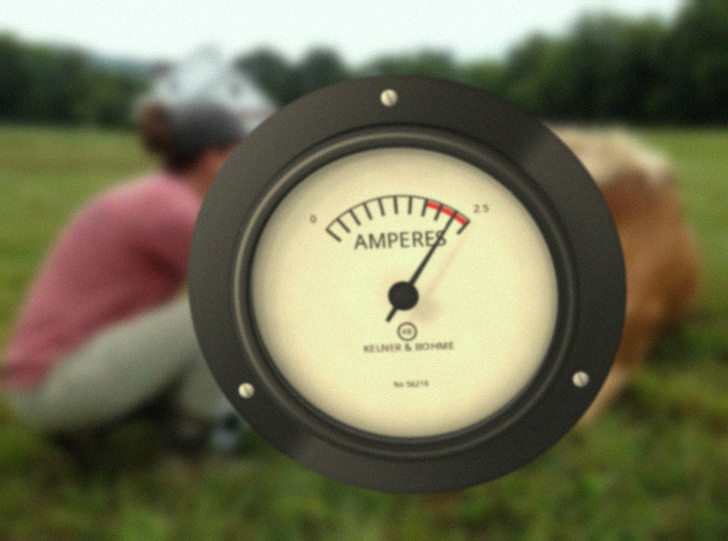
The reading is 2.25 A
